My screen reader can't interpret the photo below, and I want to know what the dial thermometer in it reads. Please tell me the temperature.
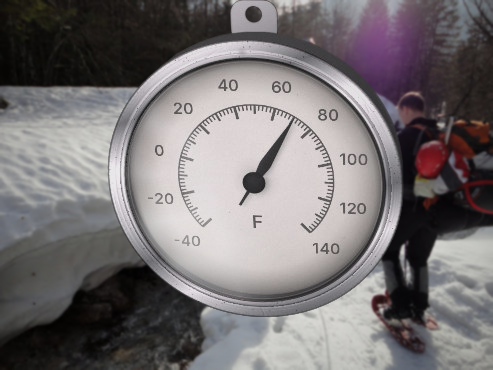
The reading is 70 °F
